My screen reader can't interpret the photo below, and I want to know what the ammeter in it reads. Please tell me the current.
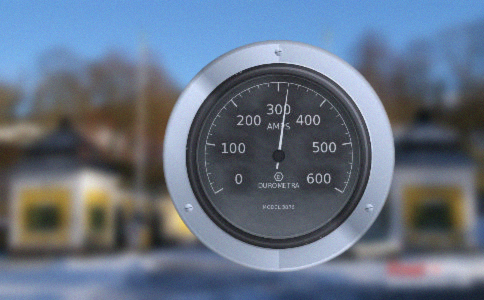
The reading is 320 A
